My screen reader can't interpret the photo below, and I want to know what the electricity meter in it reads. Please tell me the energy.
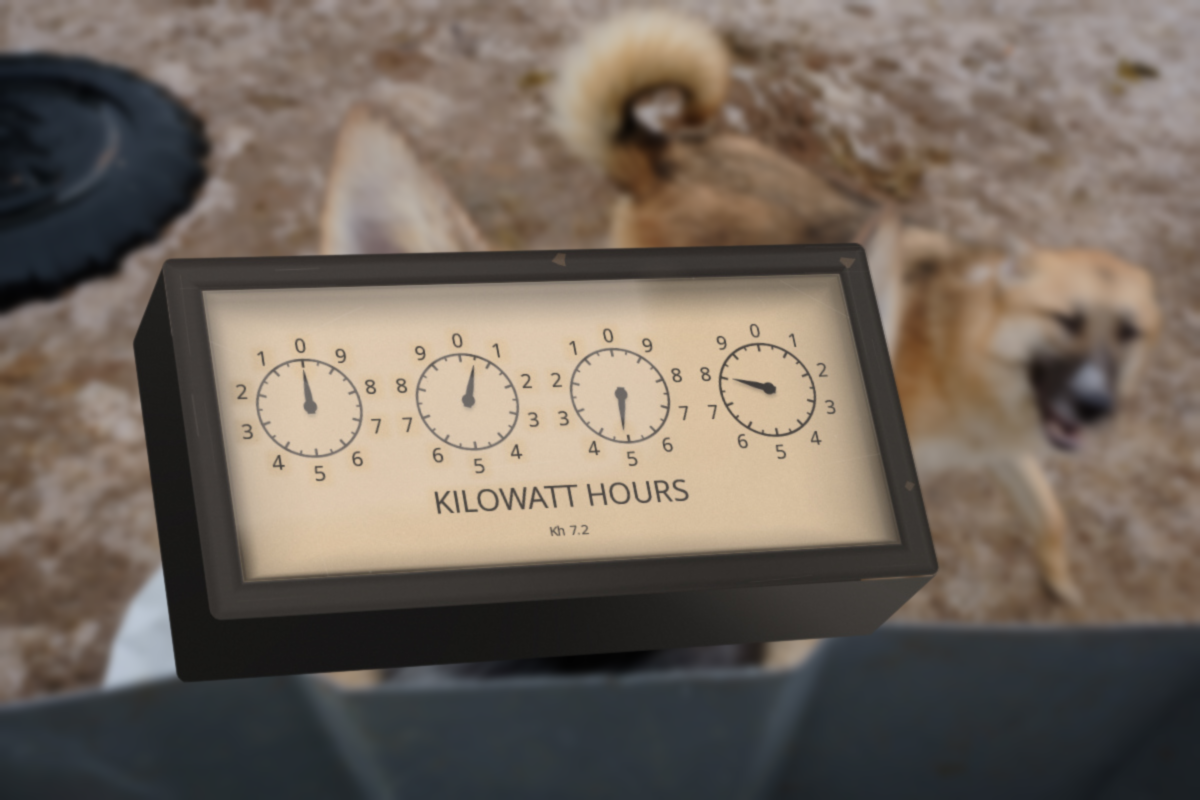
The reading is 48 kWh
